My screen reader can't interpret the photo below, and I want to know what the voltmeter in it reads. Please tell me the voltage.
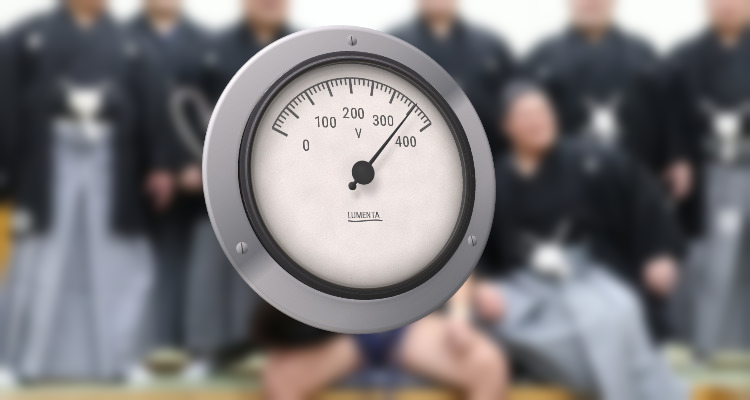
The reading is 350 V
